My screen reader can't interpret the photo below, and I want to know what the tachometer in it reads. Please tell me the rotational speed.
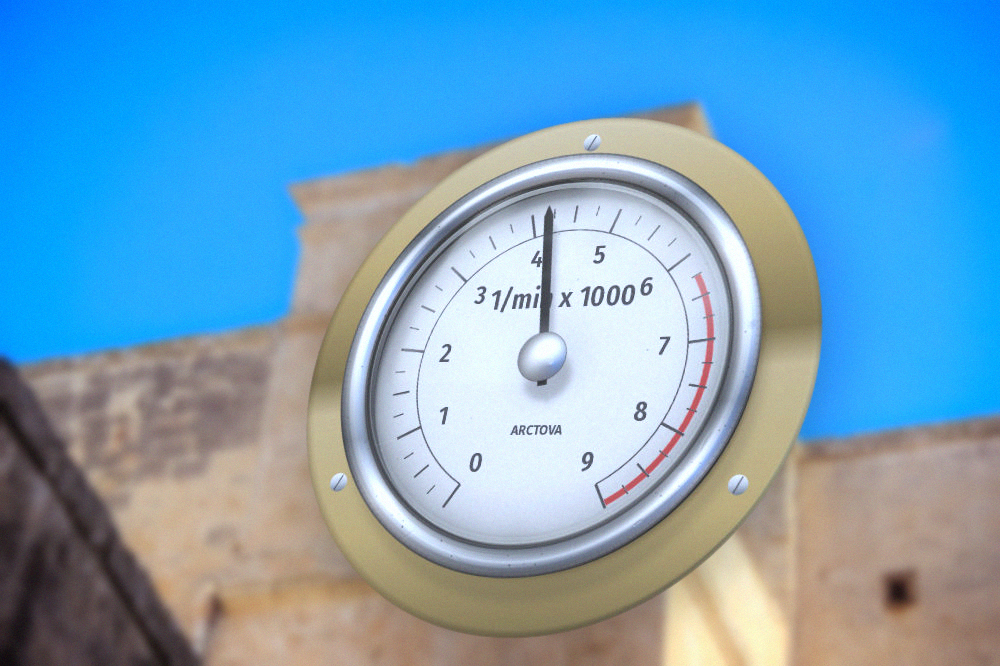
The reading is 4250 rpm
